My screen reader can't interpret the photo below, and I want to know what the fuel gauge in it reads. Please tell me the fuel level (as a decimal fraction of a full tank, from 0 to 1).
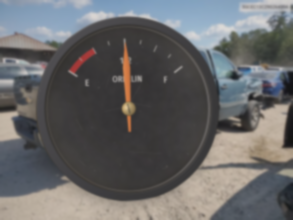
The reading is 0.5
